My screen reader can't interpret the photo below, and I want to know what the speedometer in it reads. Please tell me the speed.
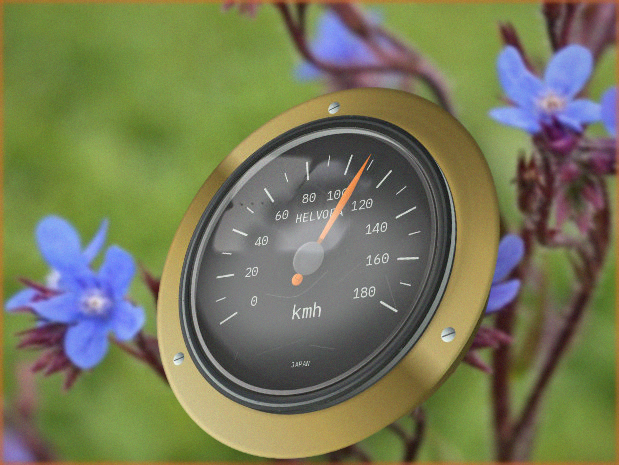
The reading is 110 km/h
